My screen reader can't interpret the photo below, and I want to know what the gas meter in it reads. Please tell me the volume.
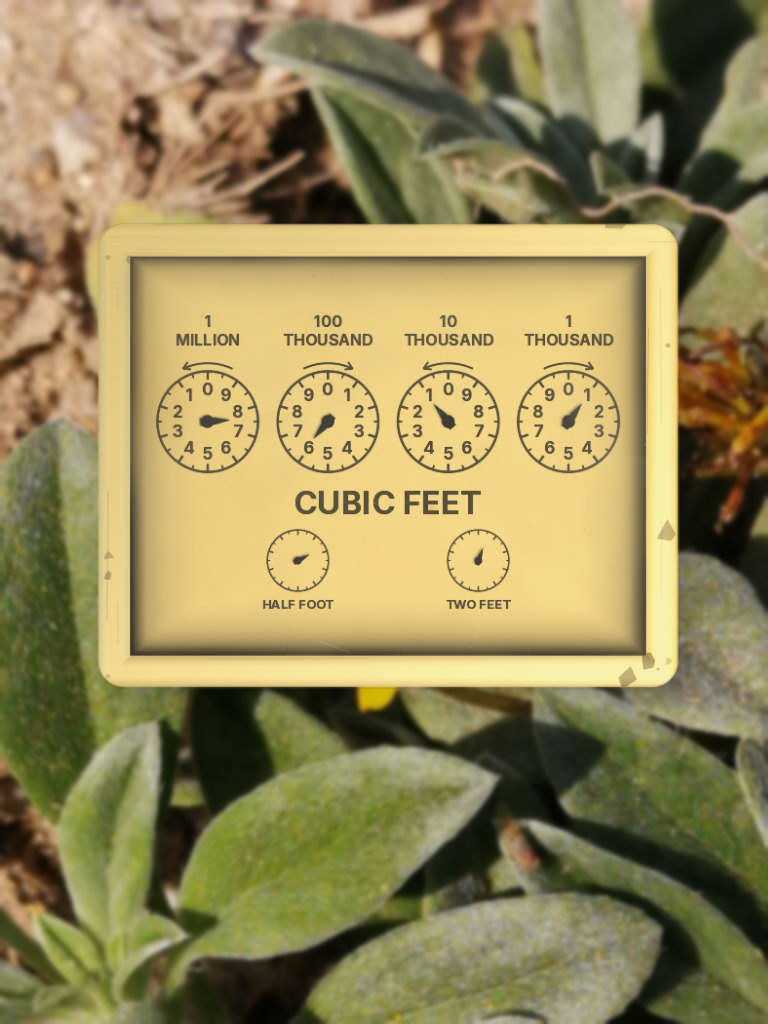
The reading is 761100 ft³
